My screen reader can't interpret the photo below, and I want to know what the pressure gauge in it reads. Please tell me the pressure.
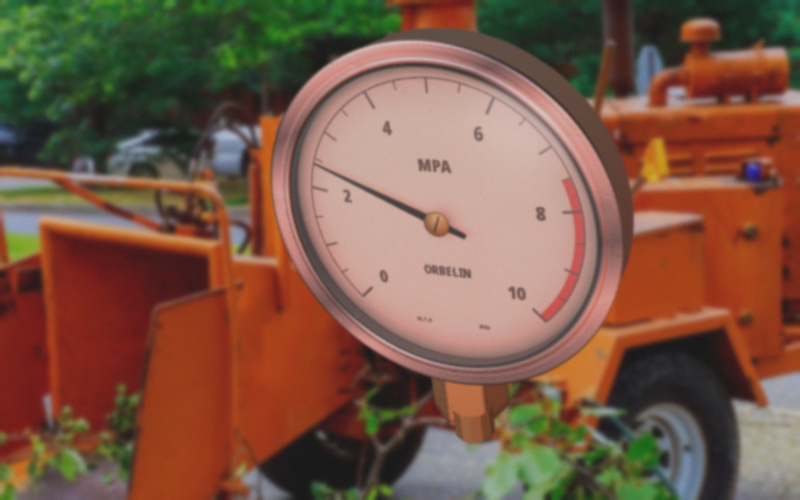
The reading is 2.5 MPa
